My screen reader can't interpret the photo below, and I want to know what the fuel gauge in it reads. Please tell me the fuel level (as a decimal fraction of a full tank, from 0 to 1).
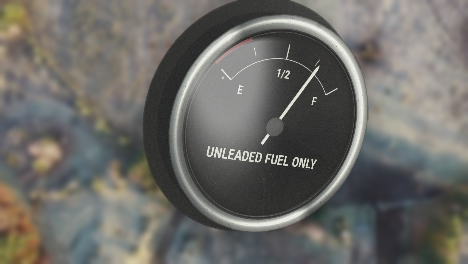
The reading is 0.75
